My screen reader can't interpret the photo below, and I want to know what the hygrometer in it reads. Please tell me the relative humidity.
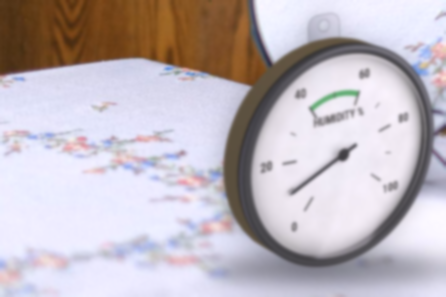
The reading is 10 %
